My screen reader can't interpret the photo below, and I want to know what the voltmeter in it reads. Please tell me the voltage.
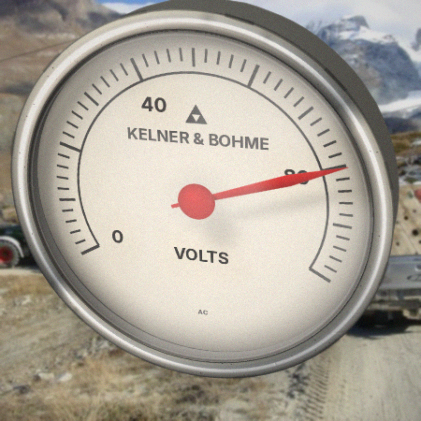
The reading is 80 V
